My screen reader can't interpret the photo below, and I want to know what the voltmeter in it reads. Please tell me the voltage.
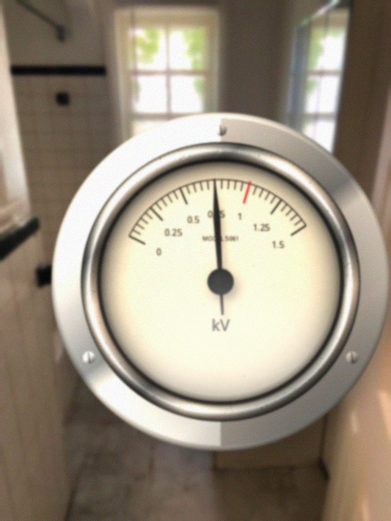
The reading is 0.75 kV
